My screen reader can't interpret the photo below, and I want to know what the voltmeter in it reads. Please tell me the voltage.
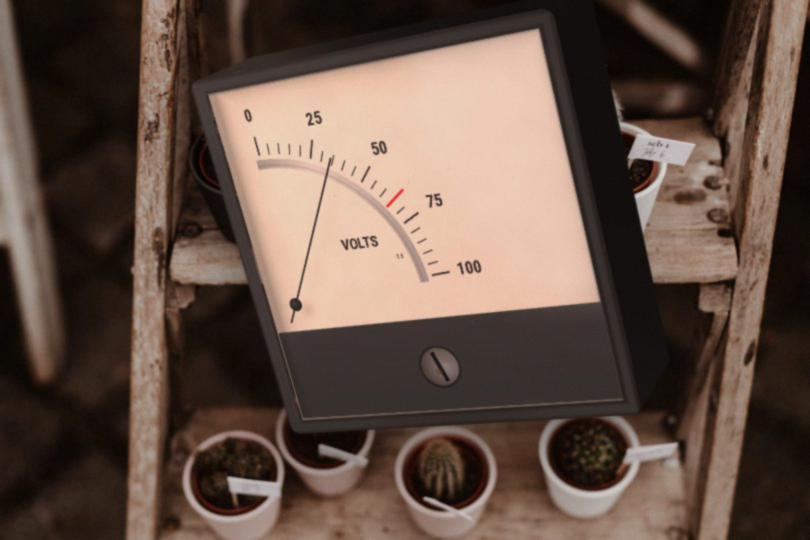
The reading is 35 V
